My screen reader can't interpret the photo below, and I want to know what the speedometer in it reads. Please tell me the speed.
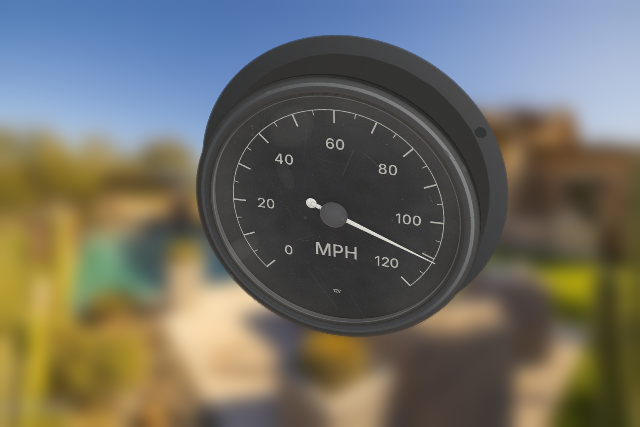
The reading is 110 mph
